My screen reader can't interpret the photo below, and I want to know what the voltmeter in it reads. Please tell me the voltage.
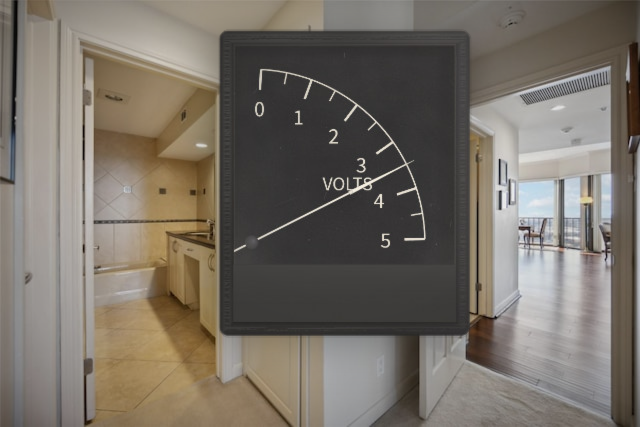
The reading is 3.5 V
